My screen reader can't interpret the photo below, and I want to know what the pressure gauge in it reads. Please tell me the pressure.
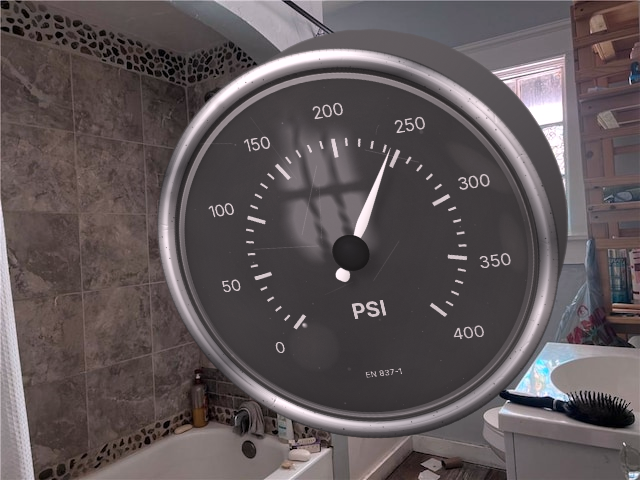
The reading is 245 psi
